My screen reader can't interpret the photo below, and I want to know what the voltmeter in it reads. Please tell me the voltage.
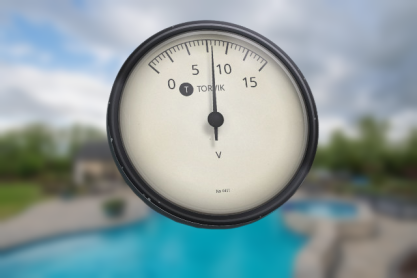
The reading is 8 V
